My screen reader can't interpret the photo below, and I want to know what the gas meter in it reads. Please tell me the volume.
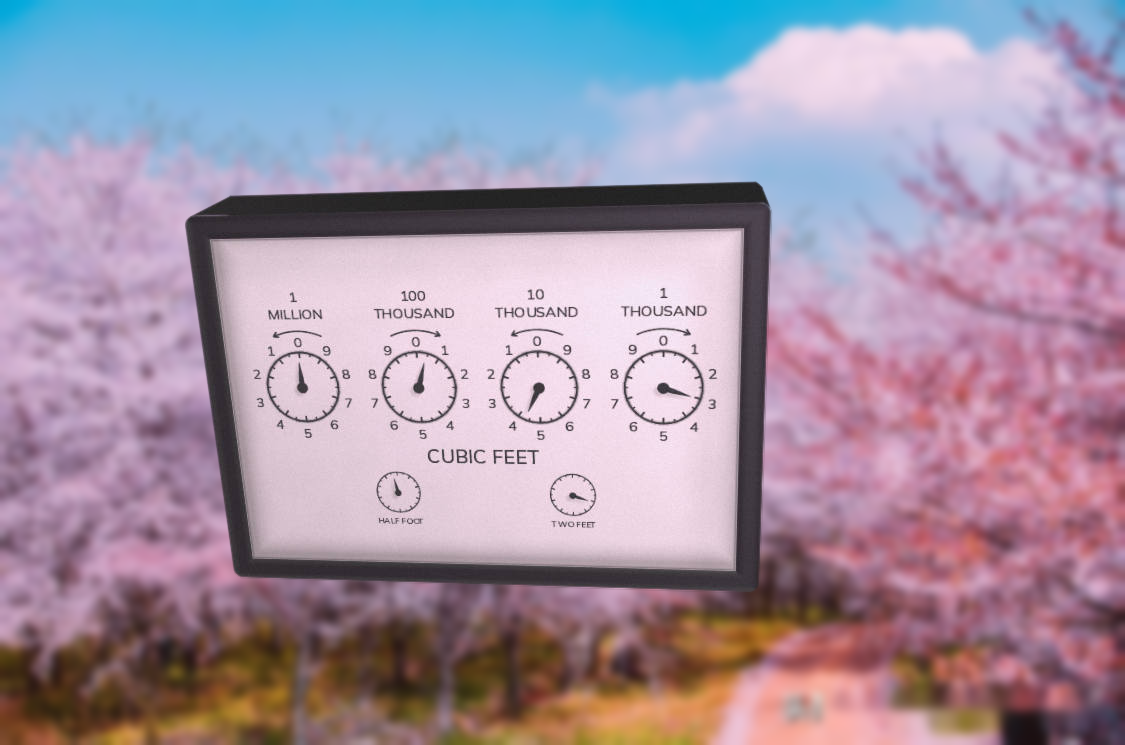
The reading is 4300 ft³
